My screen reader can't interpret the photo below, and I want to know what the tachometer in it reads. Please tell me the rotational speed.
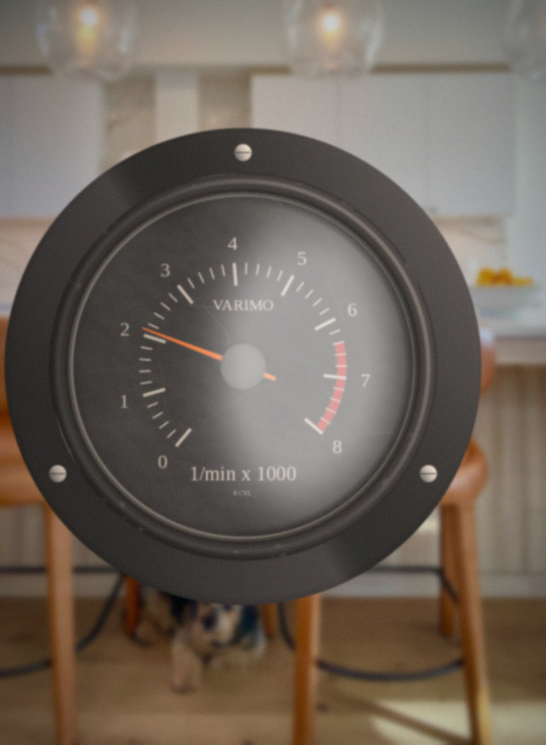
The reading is 2100 rpm
